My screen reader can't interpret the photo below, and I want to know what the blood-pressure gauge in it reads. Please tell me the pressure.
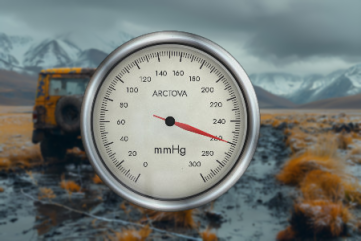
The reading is 260 mmHg
